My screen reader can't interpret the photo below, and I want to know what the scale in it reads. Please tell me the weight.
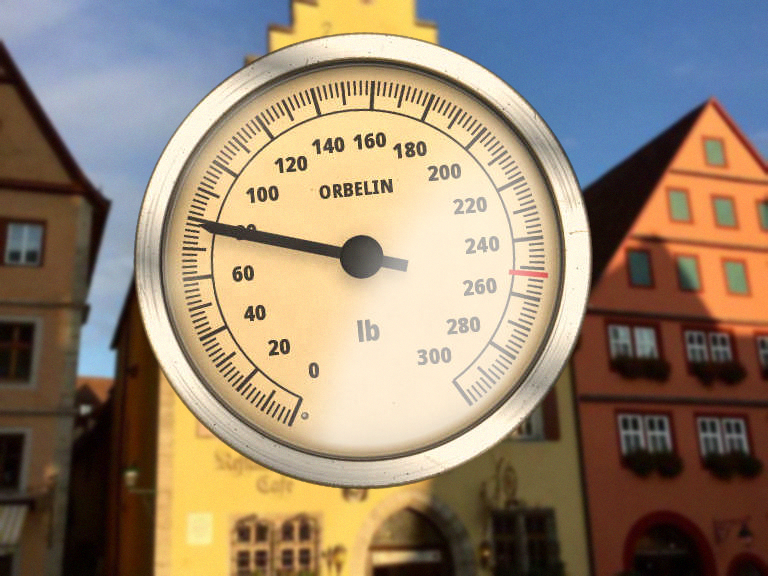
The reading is 78 lb
